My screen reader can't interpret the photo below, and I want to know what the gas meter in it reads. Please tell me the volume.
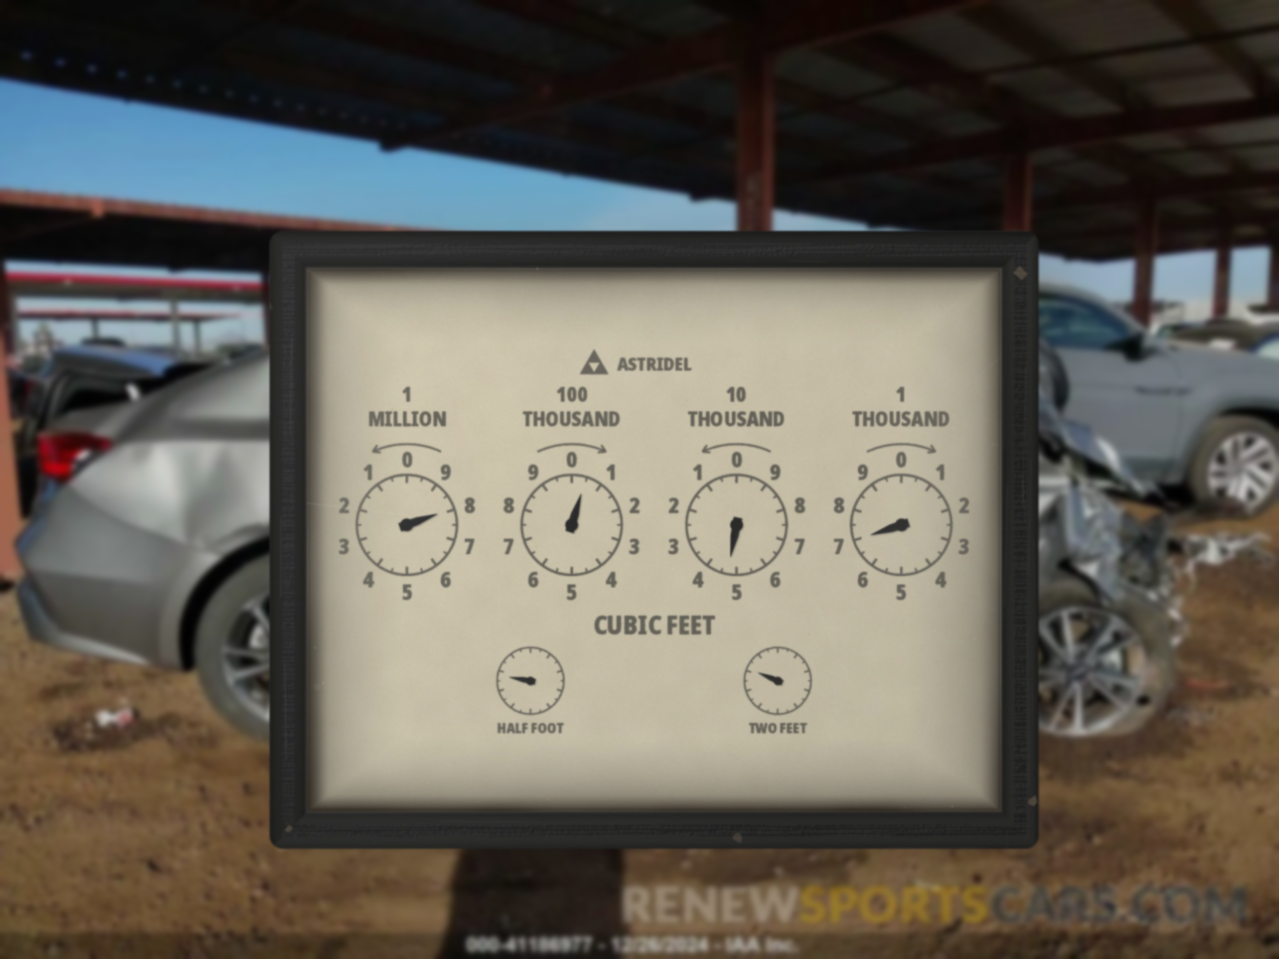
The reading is 804700 ft³
